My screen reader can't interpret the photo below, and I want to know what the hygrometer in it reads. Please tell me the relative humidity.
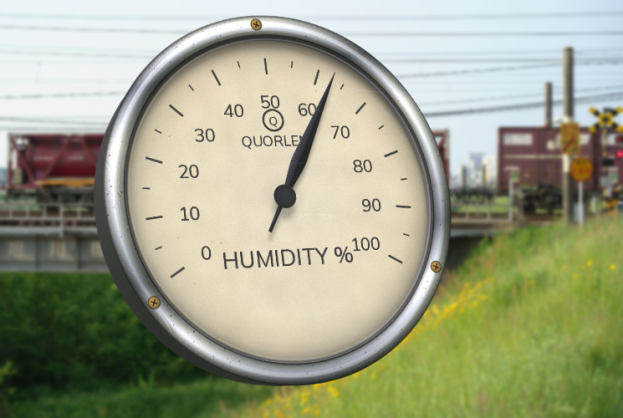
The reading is 62.5 %
